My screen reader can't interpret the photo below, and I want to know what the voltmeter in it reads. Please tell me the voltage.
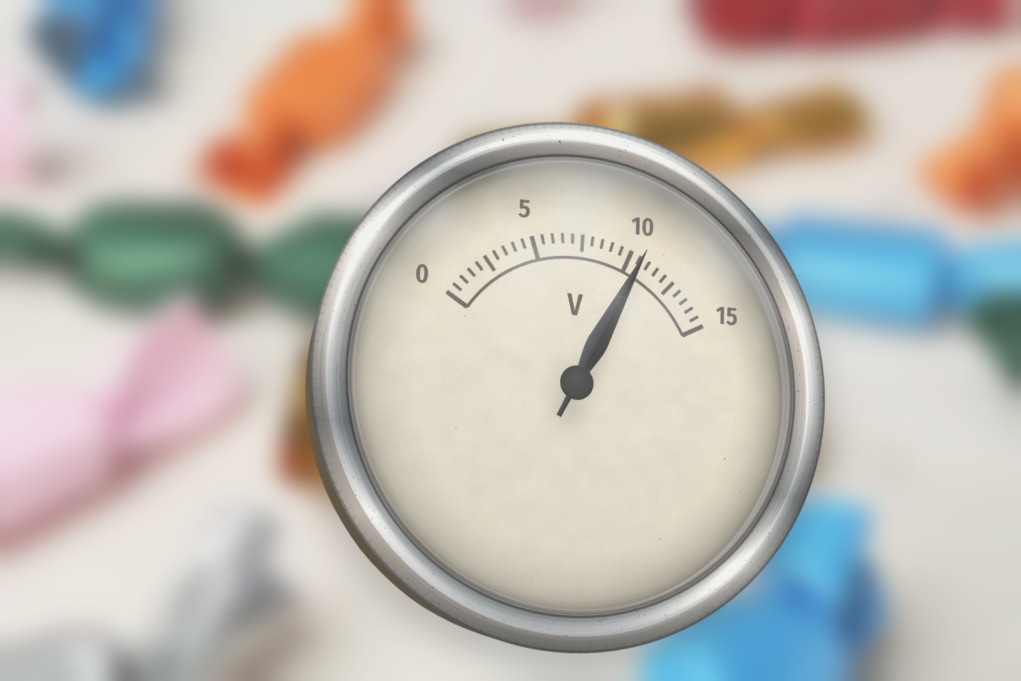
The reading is 10.5 V
